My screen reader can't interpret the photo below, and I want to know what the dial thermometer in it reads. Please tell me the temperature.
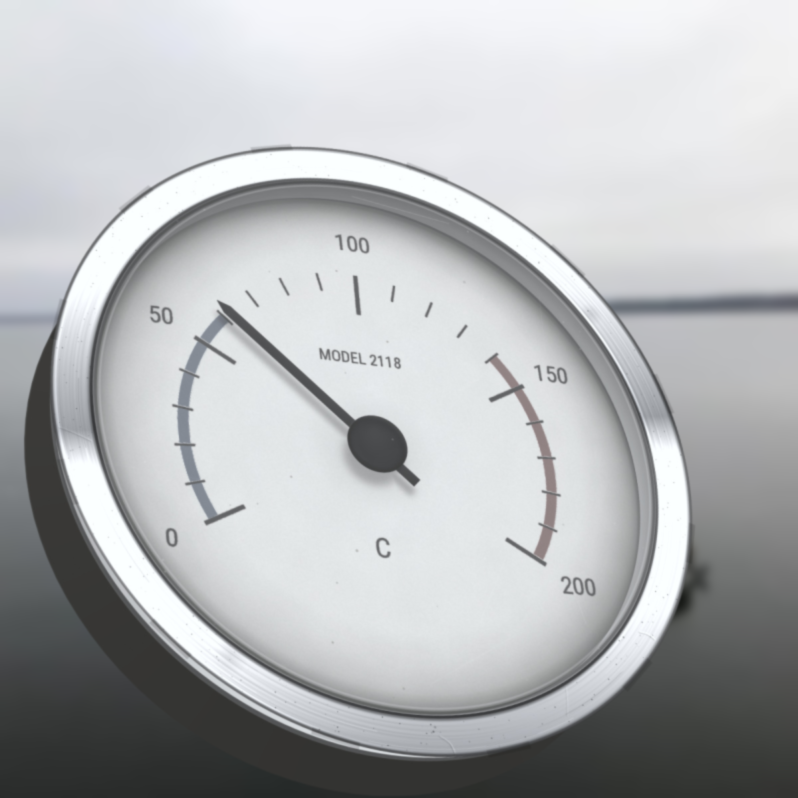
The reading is 60 °C
